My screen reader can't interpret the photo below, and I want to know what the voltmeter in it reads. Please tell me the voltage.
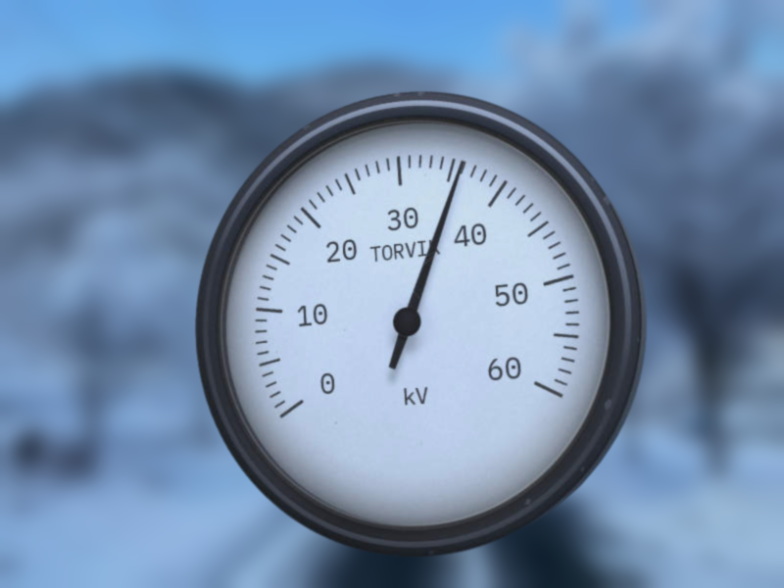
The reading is 36 kV
